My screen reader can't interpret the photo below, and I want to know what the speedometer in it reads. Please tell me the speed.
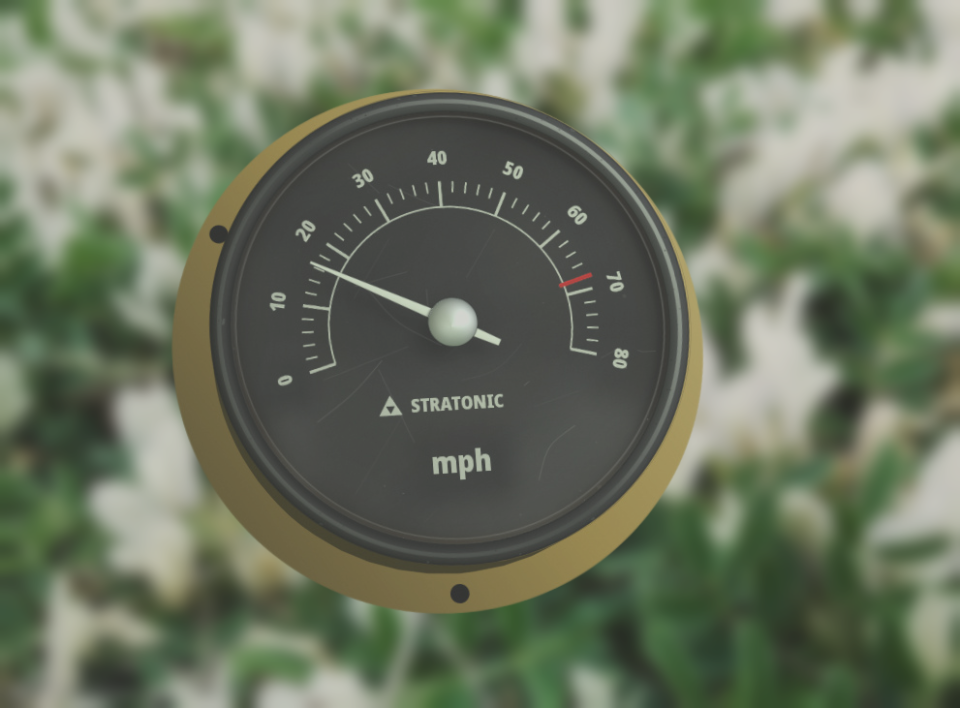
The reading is 16 mph
